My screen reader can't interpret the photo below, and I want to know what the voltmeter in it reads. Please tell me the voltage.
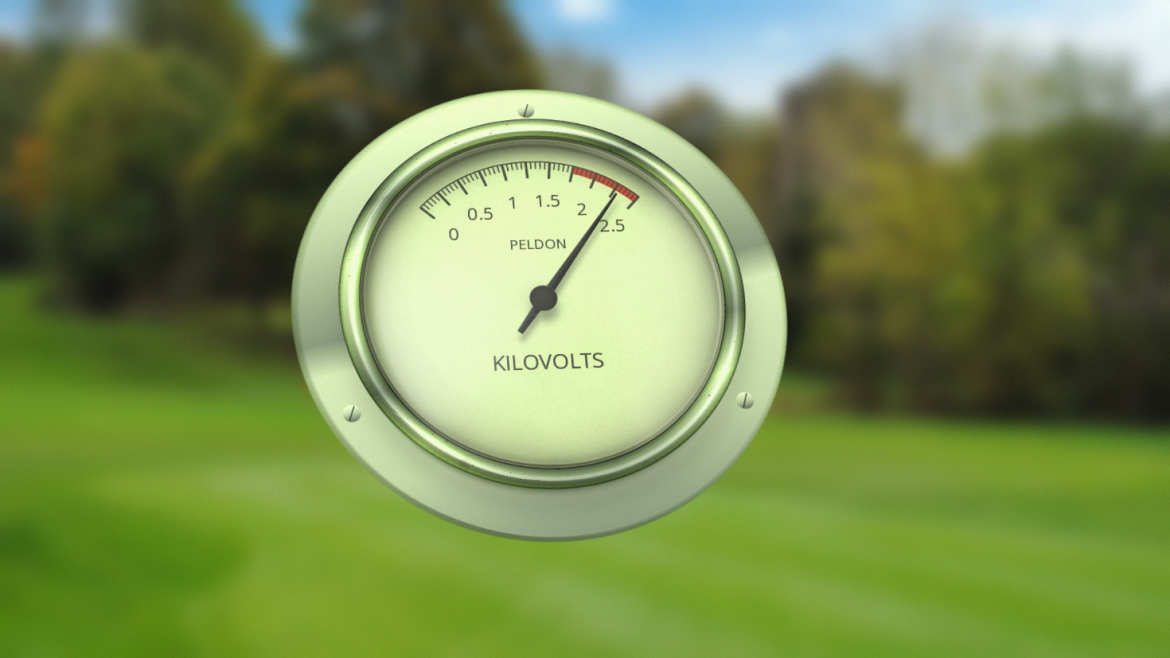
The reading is 2.3 kV
